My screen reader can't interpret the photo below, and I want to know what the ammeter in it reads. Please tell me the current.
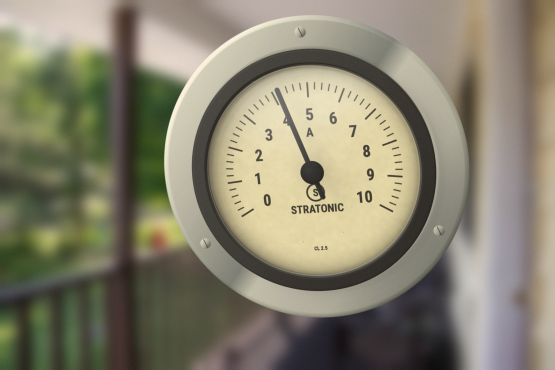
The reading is 4.2 A
